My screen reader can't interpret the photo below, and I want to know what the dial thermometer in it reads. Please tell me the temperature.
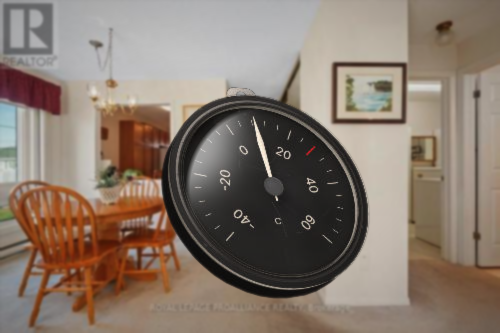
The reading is 8 °C
